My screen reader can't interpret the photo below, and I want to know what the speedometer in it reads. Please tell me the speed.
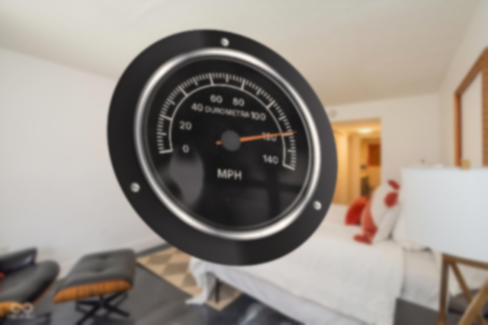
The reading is 120 mph
